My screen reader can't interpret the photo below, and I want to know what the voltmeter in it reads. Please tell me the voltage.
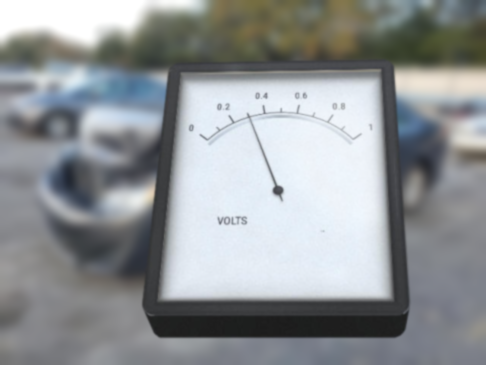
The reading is 0.3 V
